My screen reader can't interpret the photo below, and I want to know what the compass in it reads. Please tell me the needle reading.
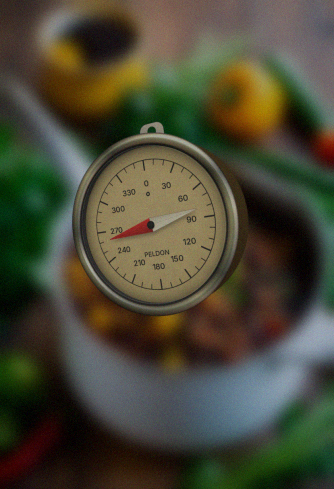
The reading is 260 °
